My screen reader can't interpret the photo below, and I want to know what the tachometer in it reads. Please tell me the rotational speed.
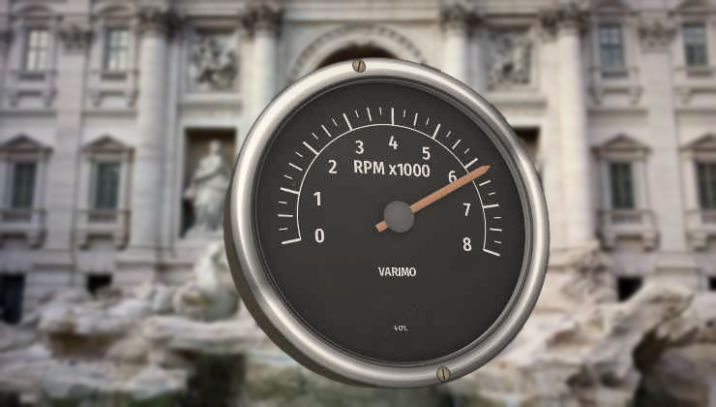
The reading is 6250 rpm
